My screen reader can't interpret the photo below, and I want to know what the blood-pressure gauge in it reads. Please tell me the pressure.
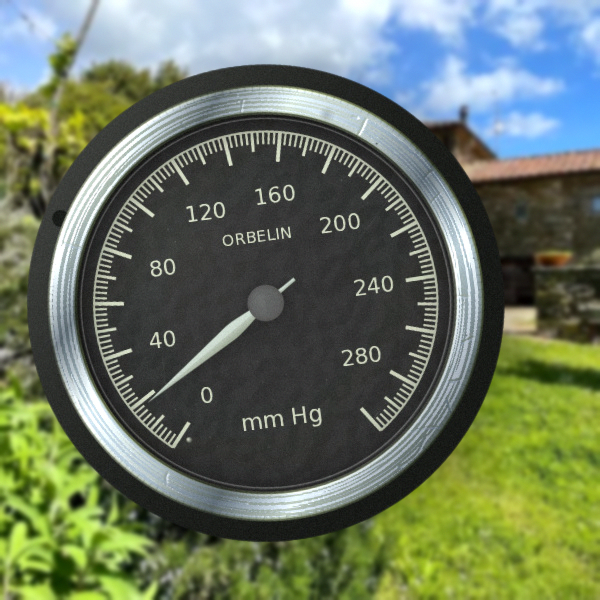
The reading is 18 mmHg
